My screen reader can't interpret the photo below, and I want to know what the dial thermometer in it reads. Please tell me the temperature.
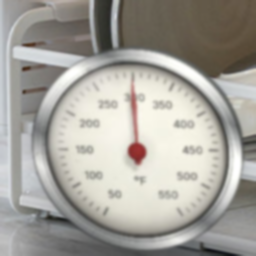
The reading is 300 °F
